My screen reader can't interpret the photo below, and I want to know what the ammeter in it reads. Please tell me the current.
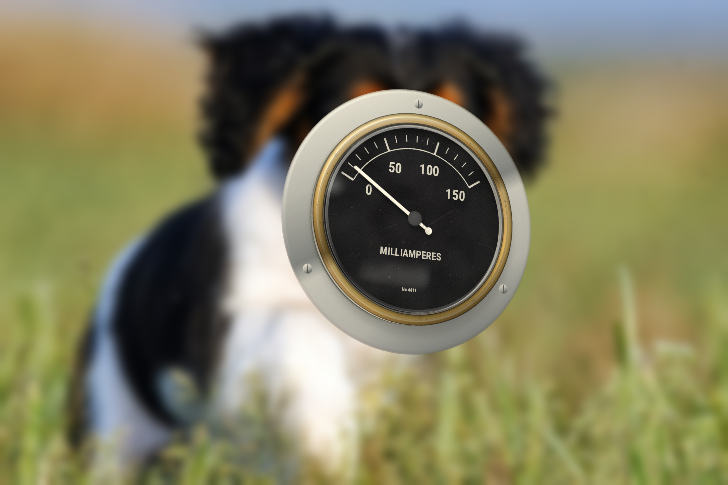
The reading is 10 mA
